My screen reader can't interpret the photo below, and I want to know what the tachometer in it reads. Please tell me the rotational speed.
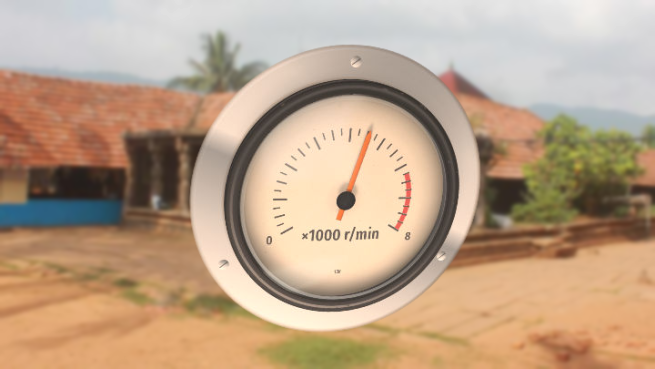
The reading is 4500 rpm
